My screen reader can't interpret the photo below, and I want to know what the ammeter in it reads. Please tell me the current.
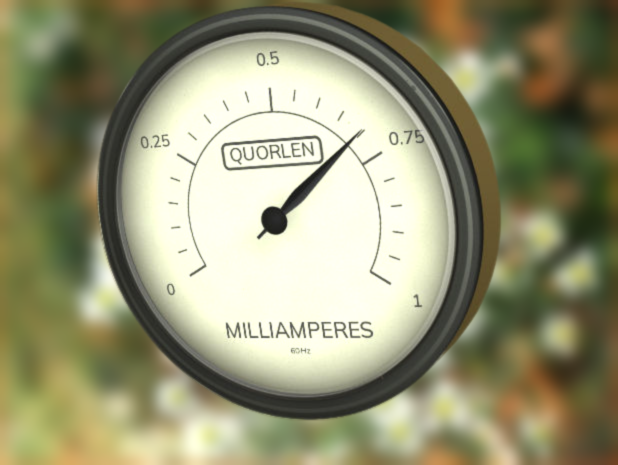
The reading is 0.7 mA
